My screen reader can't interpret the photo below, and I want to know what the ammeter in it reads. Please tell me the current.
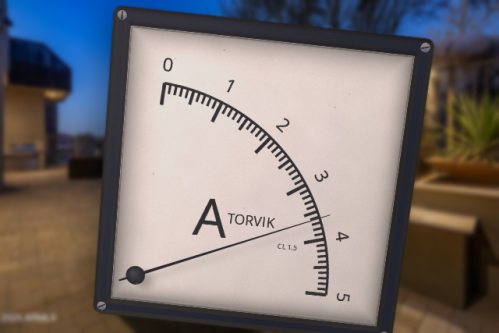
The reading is 3.6 A
